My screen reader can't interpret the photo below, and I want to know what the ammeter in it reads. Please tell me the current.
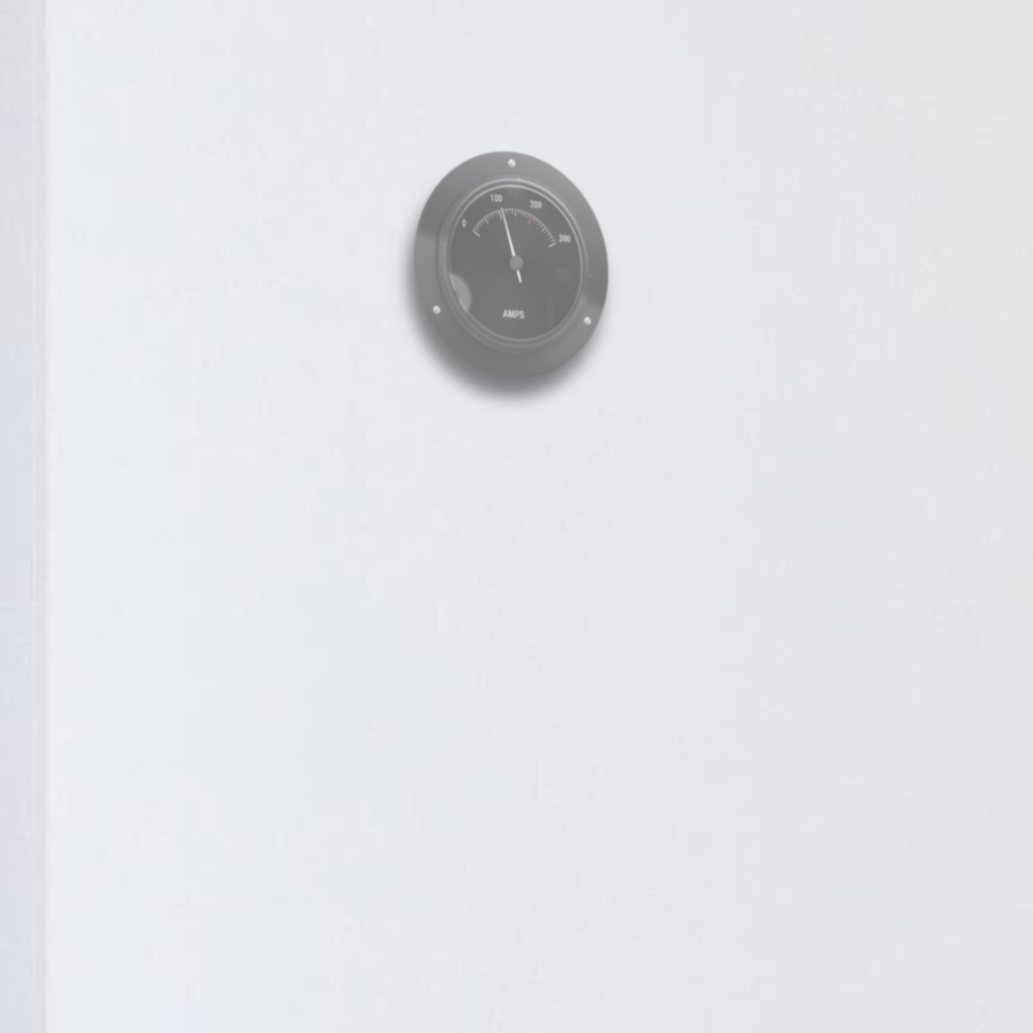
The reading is 100 A
